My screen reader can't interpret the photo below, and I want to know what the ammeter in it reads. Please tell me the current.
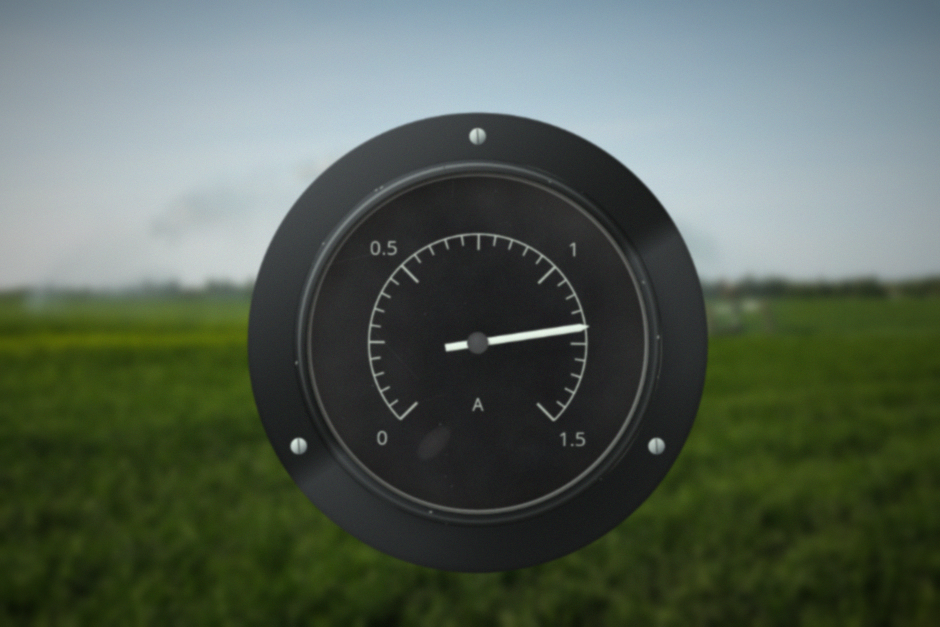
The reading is 1.2 A
